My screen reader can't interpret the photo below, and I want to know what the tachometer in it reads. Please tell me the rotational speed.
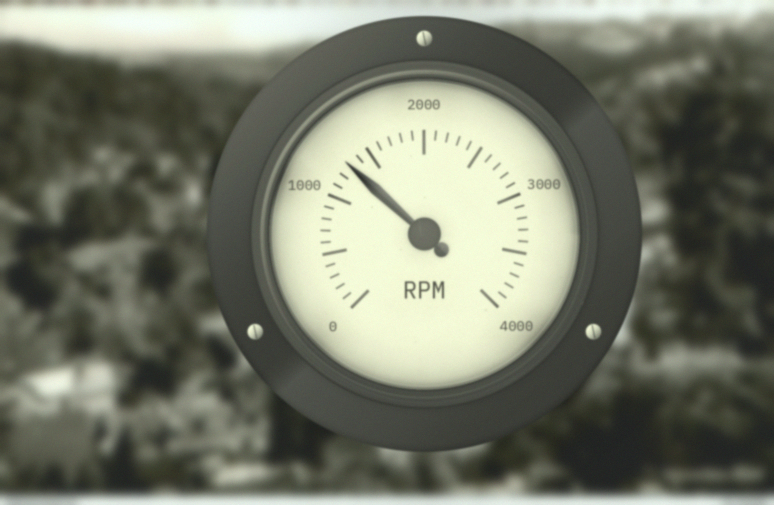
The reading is 1300 rpm
